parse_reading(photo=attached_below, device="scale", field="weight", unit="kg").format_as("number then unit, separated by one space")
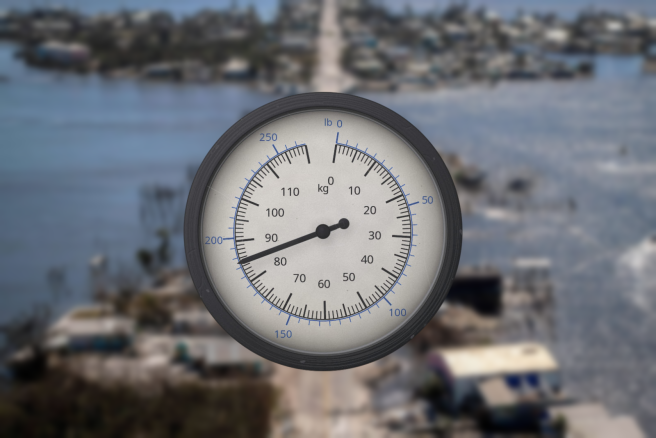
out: 85 kg
